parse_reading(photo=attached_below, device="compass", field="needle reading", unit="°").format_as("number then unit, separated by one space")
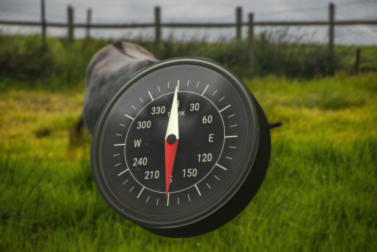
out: 180 °
